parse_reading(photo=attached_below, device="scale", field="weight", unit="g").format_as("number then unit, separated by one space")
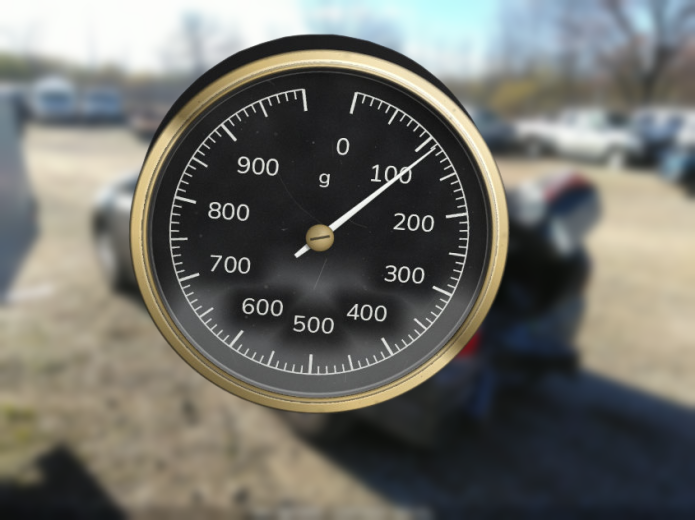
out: 110 g
